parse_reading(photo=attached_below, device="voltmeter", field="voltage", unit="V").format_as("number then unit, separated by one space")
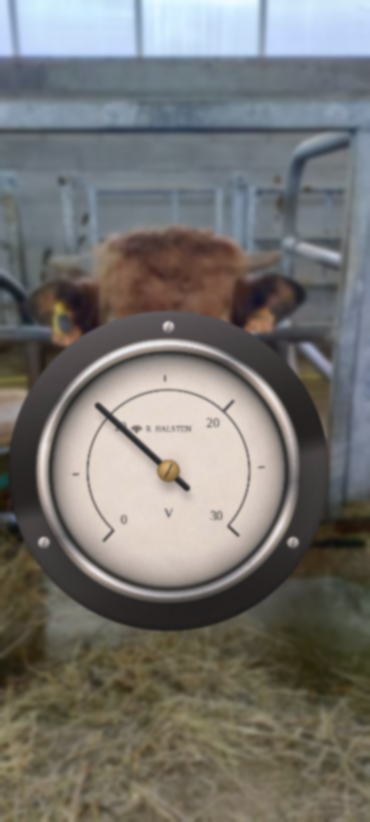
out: 10 V
